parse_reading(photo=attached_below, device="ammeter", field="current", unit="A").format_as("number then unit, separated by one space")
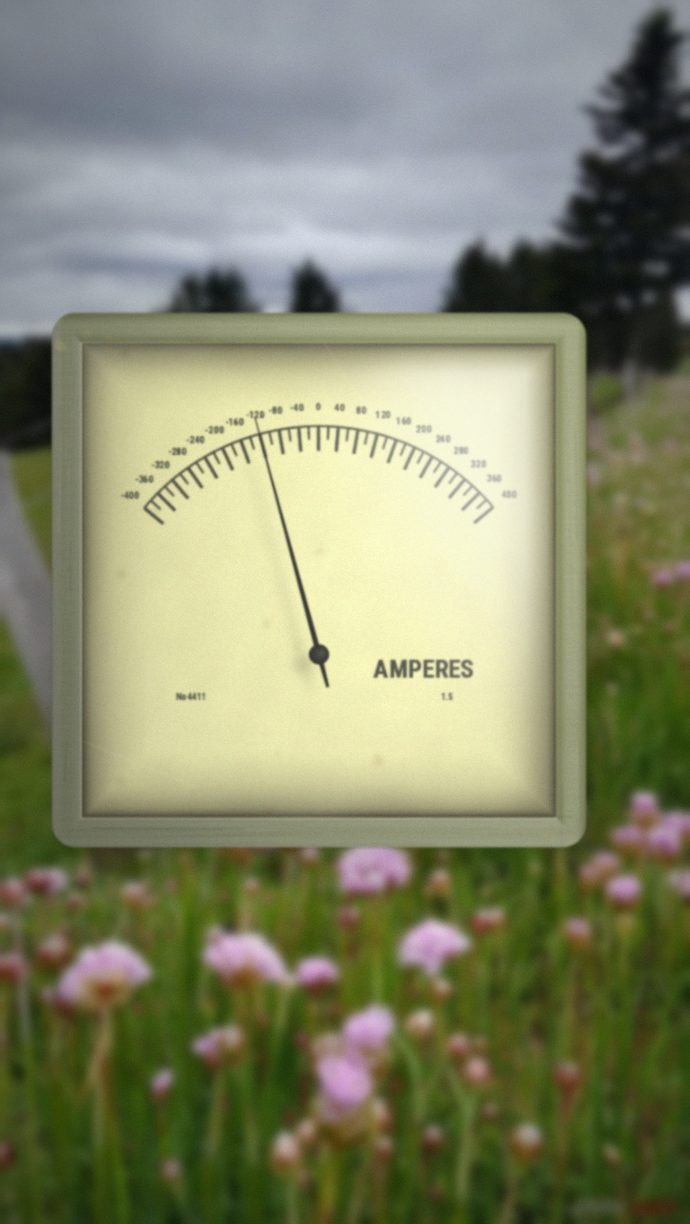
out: -120 A
